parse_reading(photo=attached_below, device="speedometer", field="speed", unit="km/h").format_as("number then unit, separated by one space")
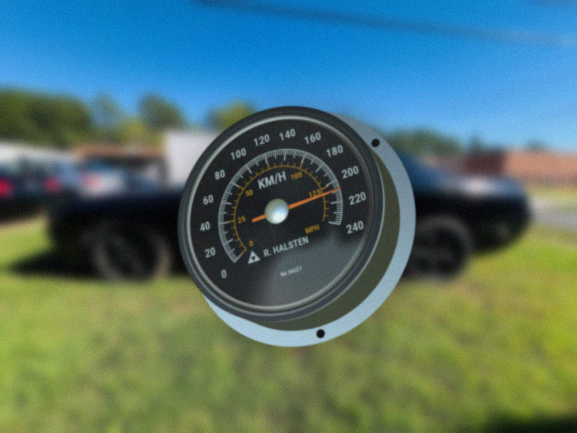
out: 210 km/h
